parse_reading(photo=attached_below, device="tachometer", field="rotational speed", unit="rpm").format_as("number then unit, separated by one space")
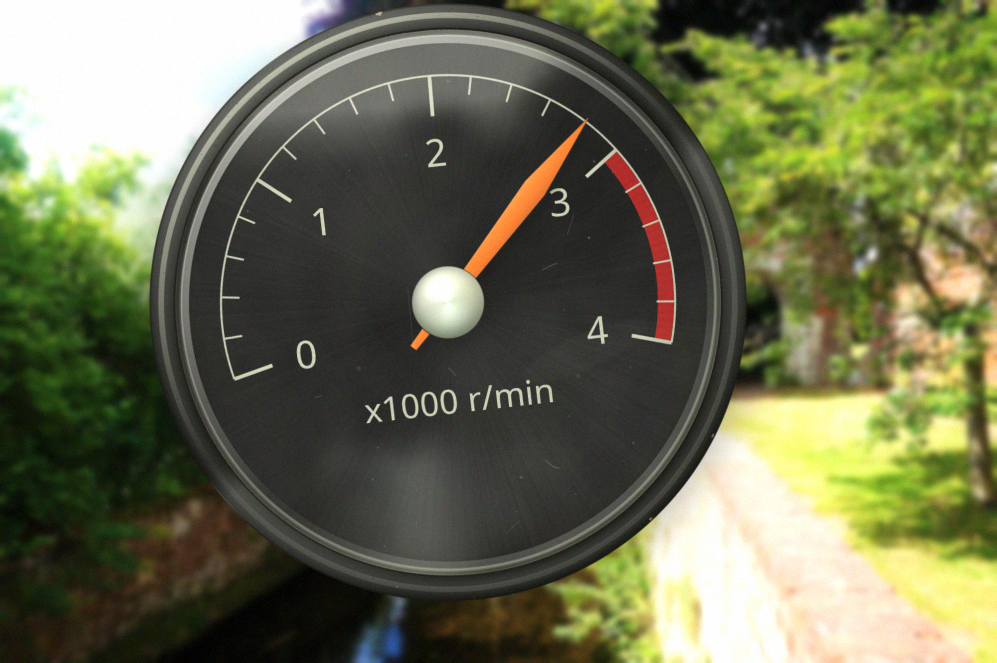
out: 2800 rpm
